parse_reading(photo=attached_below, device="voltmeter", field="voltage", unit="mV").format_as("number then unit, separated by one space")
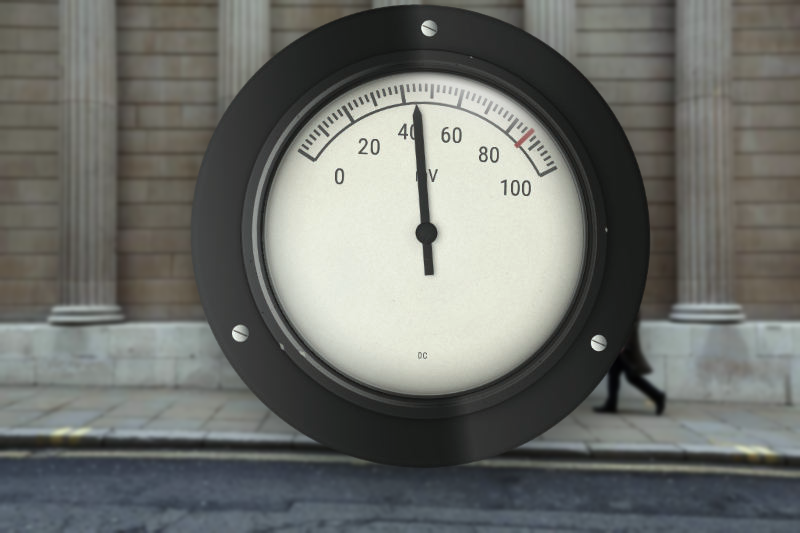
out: 44 mV
